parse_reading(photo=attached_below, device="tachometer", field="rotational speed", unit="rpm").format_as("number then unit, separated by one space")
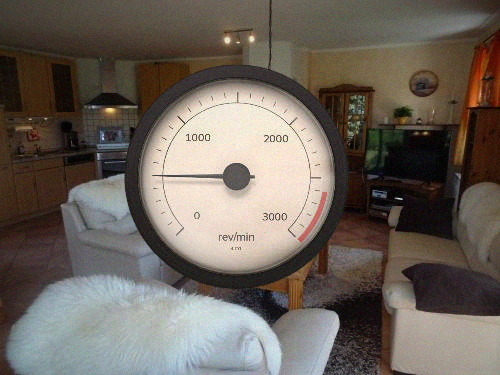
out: 500 rpm
